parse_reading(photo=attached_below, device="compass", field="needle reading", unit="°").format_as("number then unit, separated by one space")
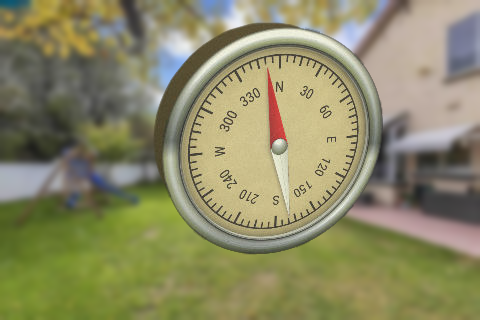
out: 350 °
